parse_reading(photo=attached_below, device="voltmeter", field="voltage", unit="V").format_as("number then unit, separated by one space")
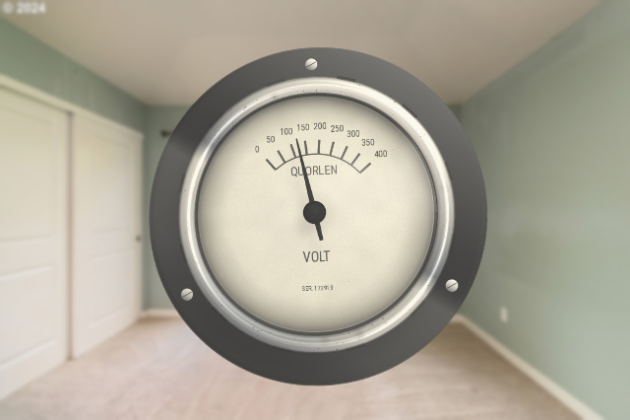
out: 125 V
